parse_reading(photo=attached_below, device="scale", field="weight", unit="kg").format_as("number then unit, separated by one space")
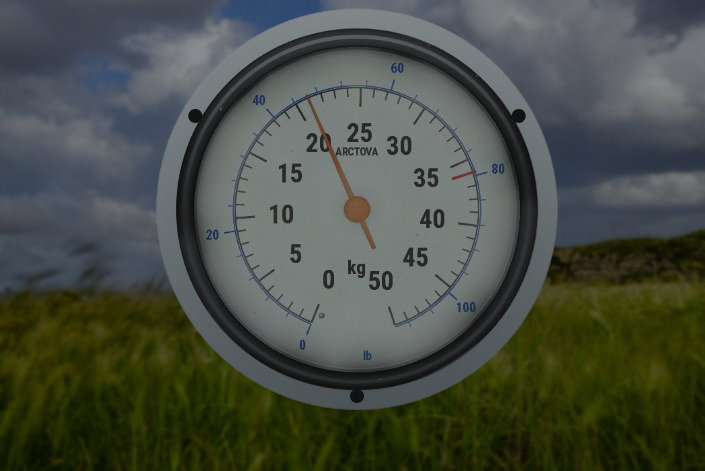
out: 21 kg
